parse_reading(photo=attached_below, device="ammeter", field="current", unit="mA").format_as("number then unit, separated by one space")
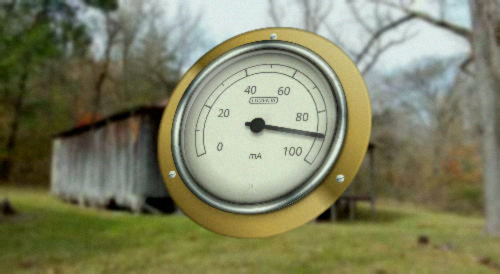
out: 90 mA
